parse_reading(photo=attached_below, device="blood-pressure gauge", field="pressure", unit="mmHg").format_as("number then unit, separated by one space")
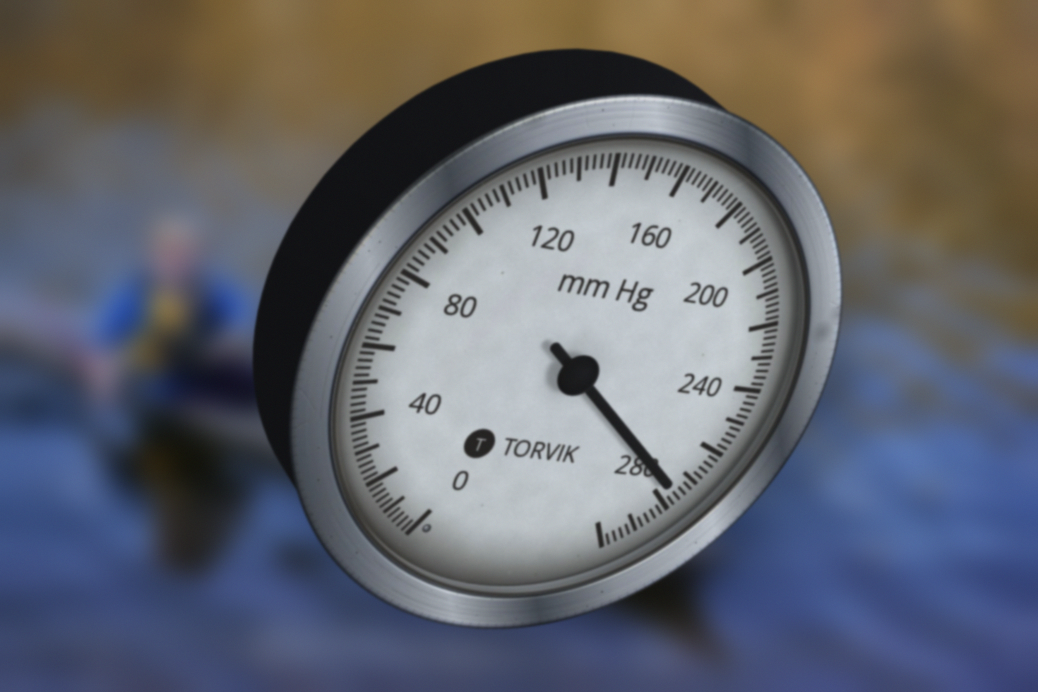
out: 276 mmHg
